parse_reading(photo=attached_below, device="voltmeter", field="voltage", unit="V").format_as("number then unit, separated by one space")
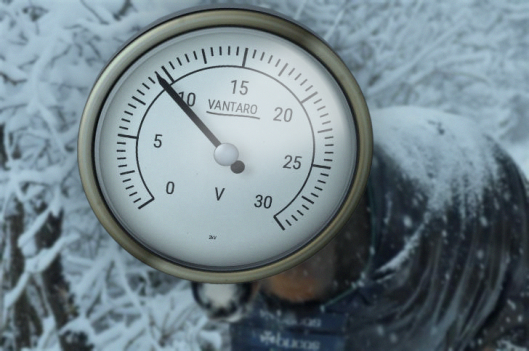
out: 9.5 V
